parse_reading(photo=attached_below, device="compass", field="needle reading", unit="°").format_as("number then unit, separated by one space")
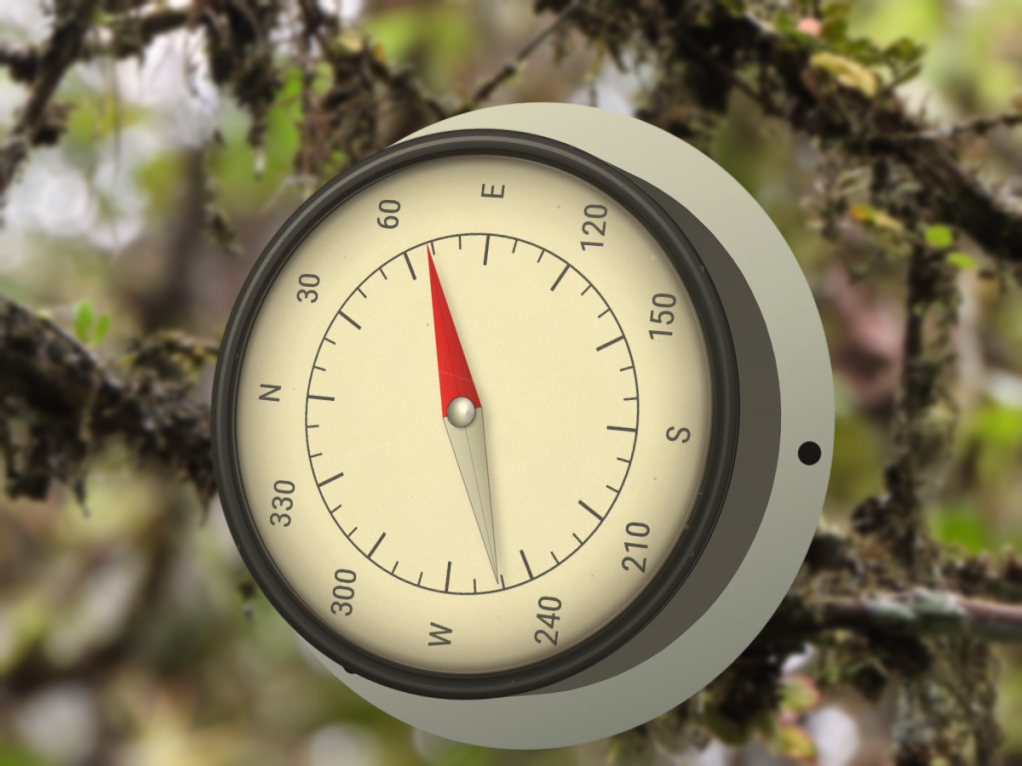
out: 70 °
